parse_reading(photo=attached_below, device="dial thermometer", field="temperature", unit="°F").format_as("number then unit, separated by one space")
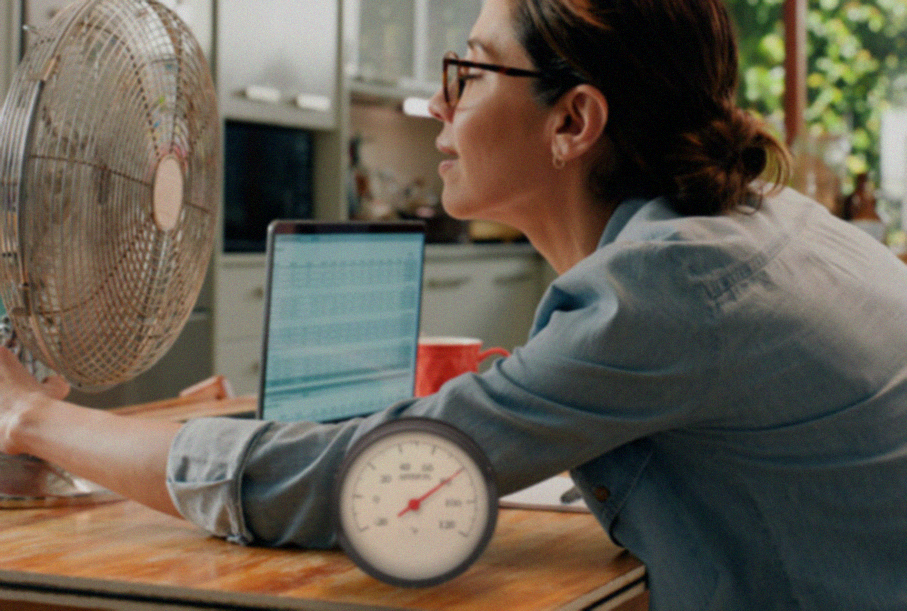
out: 80 °F
